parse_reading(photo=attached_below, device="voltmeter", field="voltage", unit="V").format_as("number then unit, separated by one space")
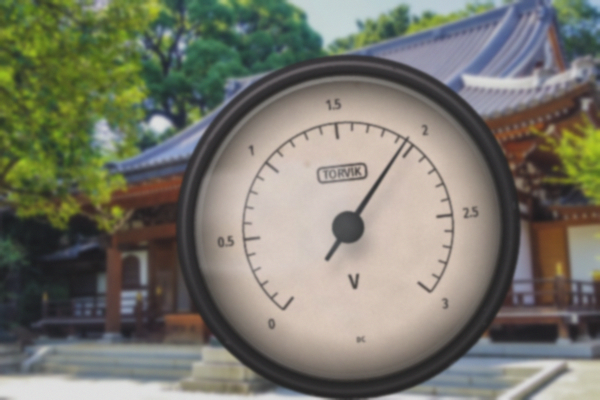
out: 1.95 V
